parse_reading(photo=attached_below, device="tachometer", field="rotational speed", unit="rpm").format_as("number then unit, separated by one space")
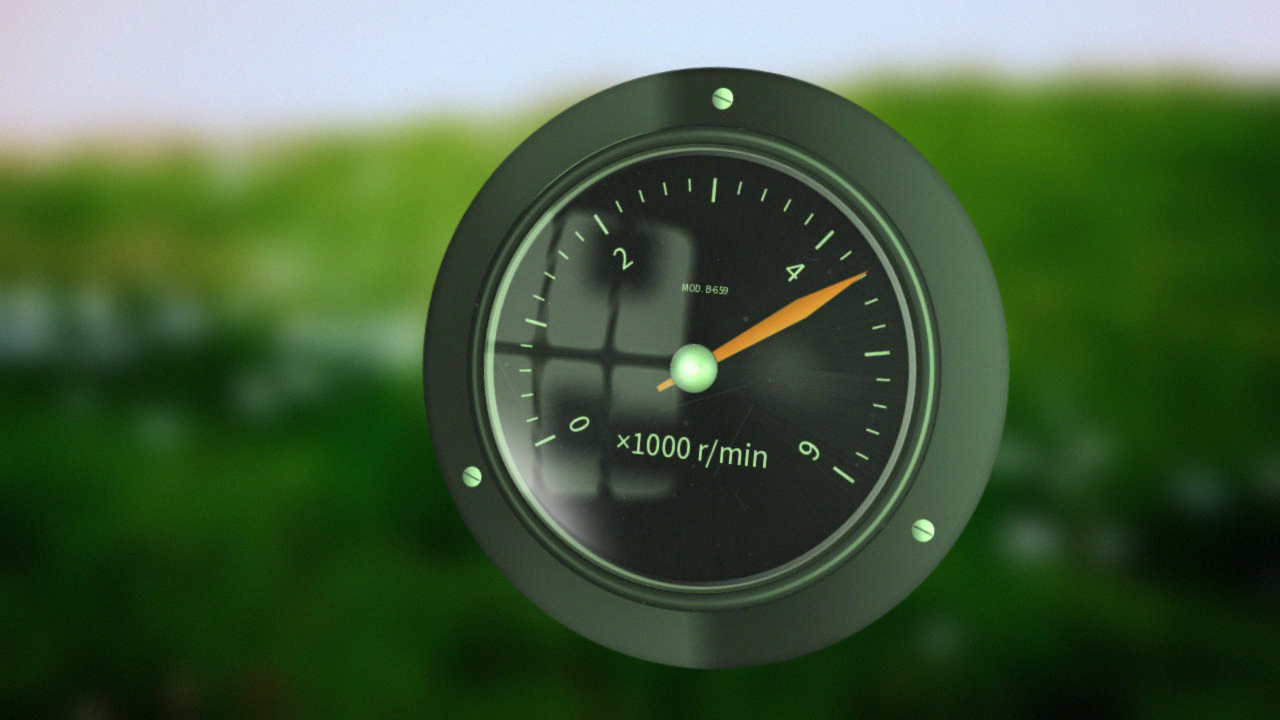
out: 4400 rpm
